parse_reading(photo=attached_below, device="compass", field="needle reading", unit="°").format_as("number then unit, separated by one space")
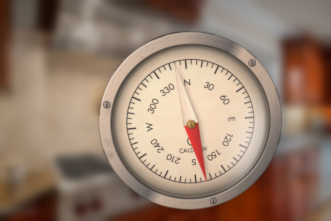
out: 170 °
